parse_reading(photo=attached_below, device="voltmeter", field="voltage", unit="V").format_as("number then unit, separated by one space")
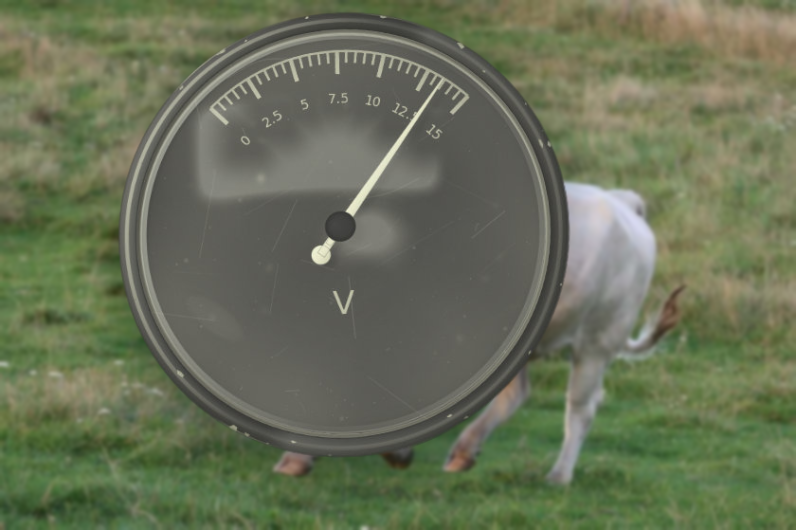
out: 13.5 V
